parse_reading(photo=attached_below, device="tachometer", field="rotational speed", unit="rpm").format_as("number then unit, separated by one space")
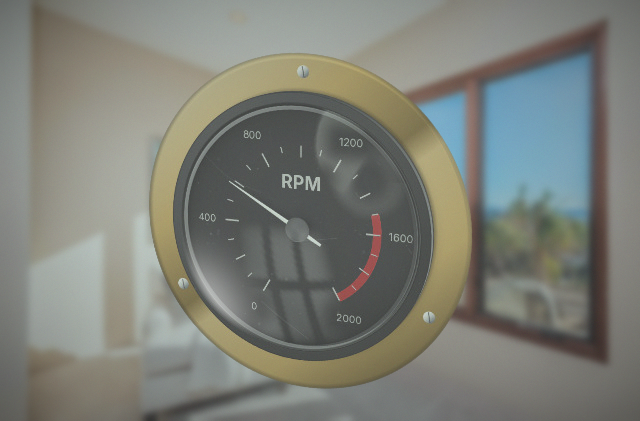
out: 600 rpm
